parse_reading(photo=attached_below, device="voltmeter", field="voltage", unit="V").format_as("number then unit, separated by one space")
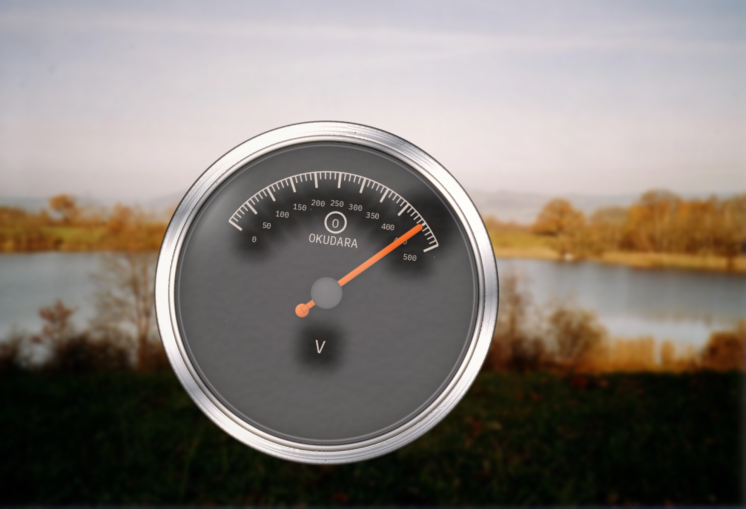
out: 450 V
